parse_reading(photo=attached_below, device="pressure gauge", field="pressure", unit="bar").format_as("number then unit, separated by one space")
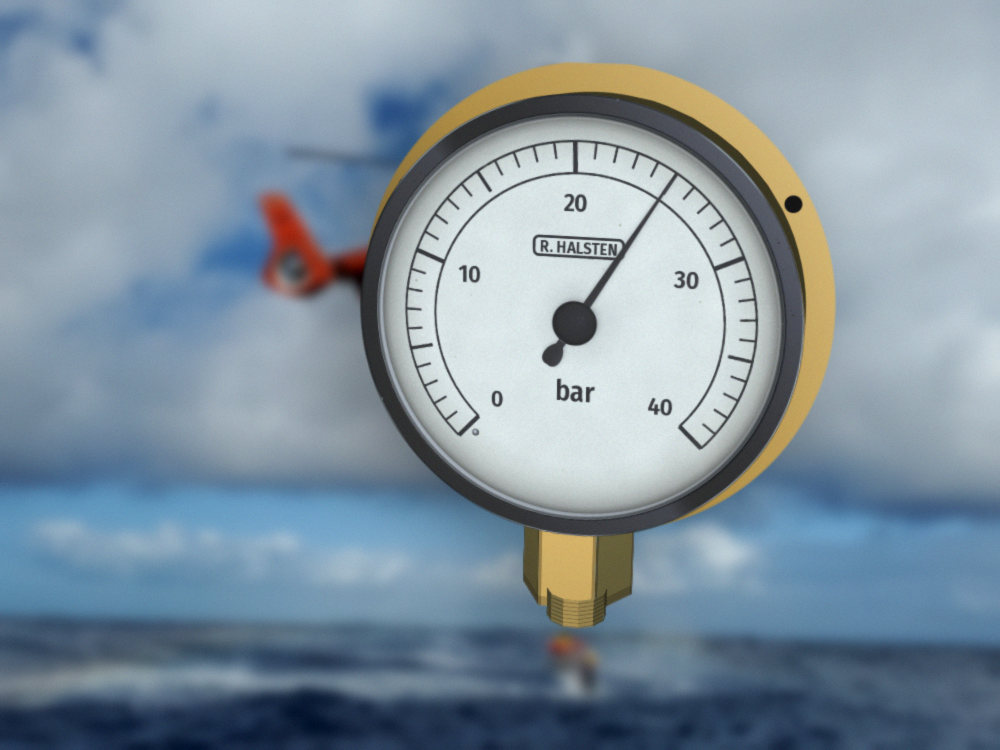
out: 25 bar
